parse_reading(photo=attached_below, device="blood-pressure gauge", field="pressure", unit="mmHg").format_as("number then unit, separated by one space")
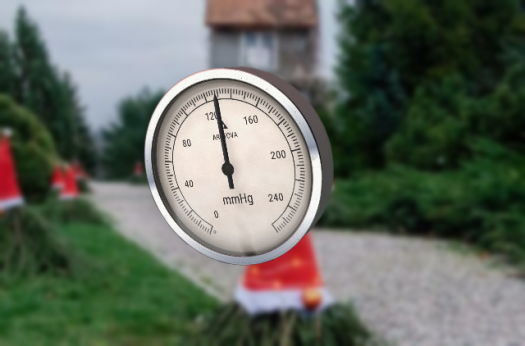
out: 130 mmHg
